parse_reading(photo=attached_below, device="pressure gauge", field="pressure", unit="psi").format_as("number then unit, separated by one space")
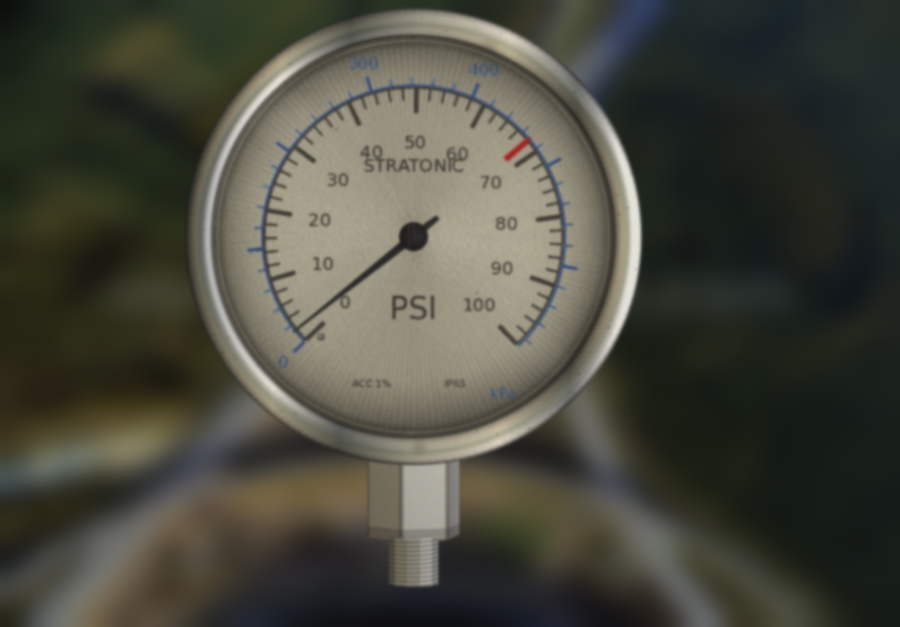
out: 2 psi
